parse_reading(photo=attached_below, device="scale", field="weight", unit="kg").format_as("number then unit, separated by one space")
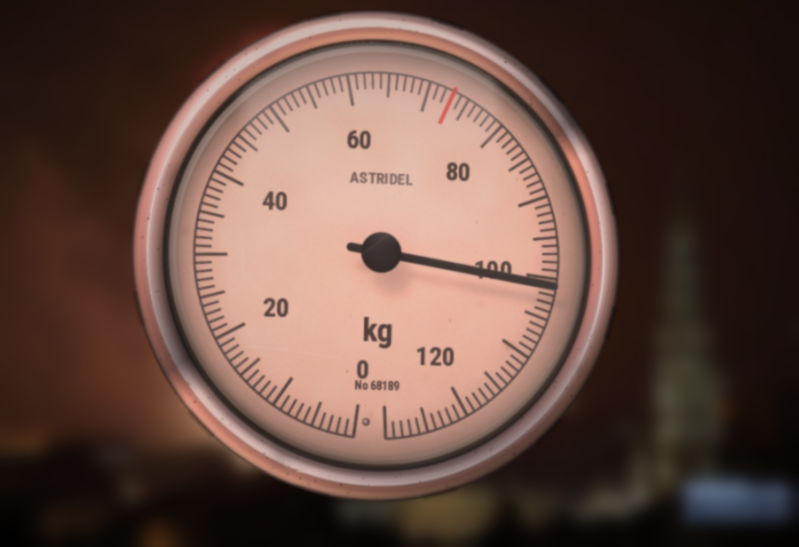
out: 101 kg
